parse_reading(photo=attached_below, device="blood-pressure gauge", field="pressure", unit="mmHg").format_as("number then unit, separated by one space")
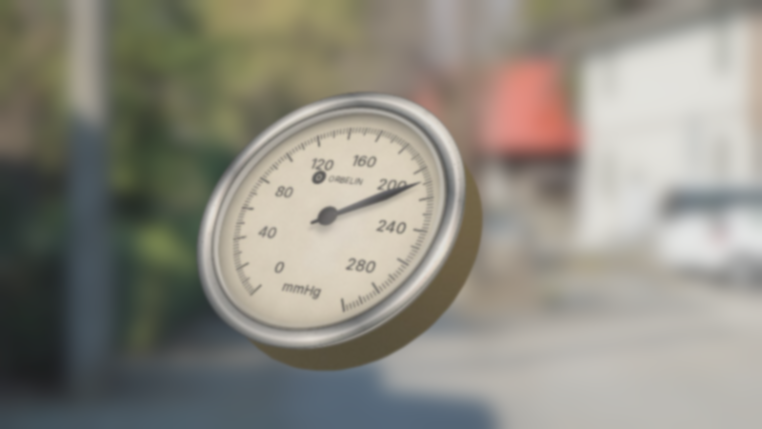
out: 210 mmHg
